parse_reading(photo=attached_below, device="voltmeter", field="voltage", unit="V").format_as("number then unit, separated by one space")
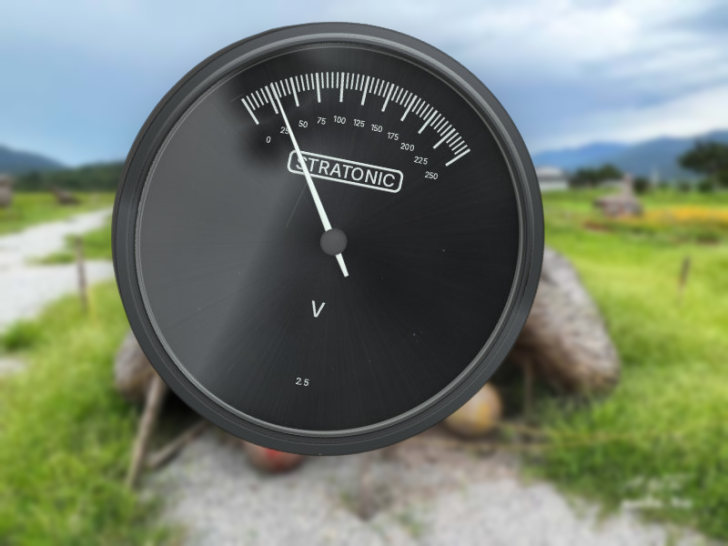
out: 30 V
